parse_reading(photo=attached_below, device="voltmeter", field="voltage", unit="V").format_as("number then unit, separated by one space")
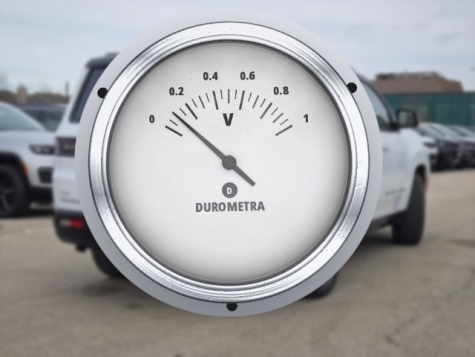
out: 0.1 V
